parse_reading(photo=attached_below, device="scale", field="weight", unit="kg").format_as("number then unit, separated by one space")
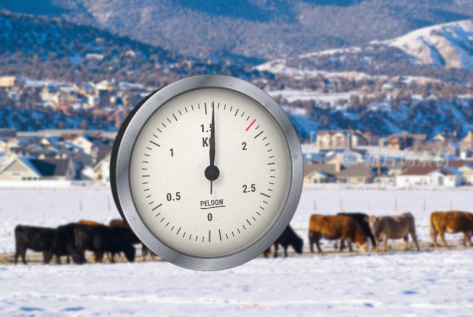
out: 1.55 kg
